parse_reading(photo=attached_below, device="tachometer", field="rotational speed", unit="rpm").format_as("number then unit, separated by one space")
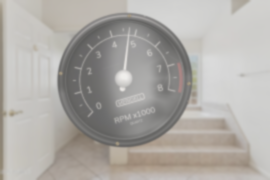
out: 4750 rpm
